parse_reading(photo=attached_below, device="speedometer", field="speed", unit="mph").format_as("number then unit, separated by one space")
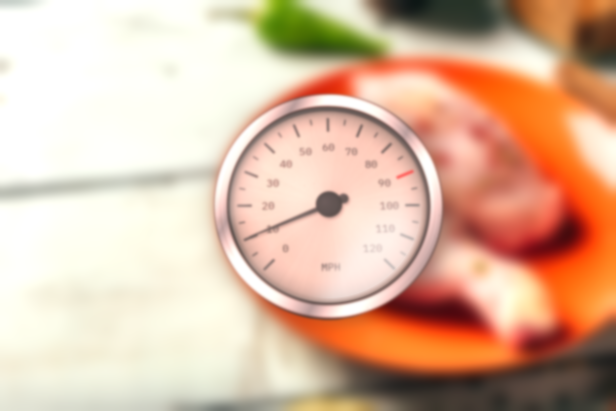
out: 10 mph
